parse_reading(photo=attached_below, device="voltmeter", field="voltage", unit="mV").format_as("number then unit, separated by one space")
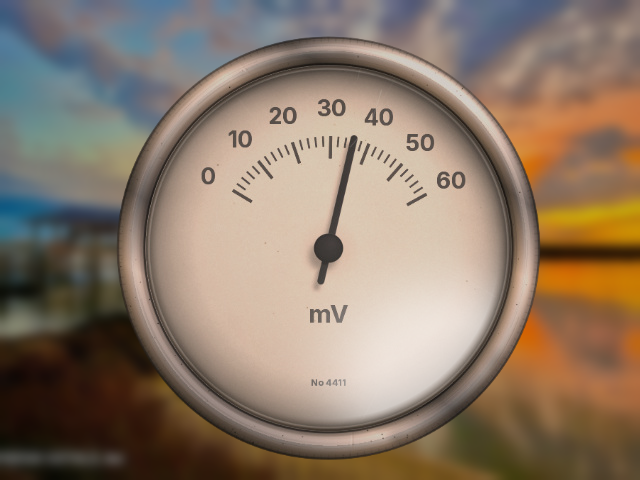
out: 36 mV
